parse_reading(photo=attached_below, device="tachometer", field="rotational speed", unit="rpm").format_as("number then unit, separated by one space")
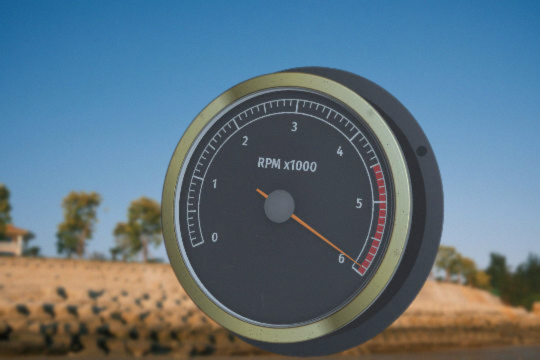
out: 5900 rpm
